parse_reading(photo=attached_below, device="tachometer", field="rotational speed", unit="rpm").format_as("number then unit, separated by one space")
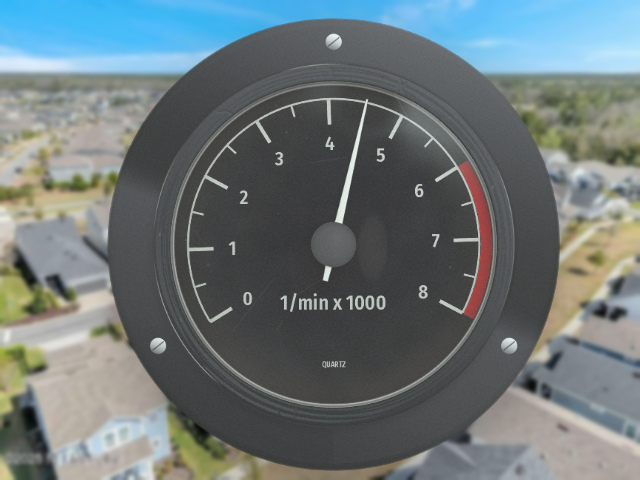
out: 4500 rpm
